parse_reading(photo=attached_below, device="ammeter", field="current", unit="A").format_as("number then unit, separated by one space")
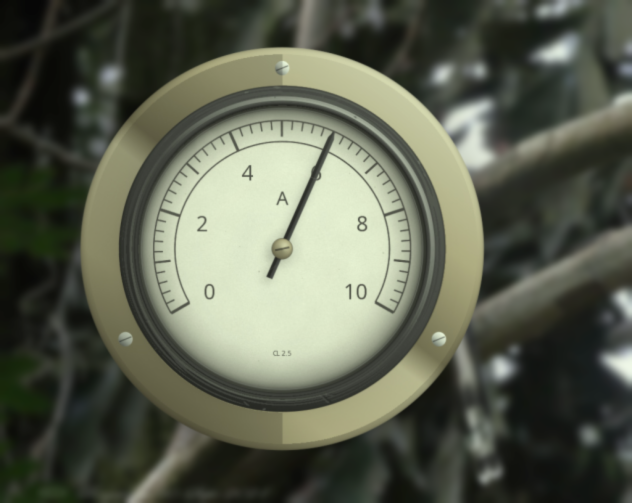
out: 6 A
